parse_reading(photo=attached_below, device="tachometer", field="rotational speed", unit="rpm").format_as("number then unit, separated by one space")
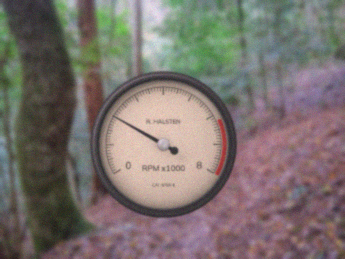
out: 2000 rpm
